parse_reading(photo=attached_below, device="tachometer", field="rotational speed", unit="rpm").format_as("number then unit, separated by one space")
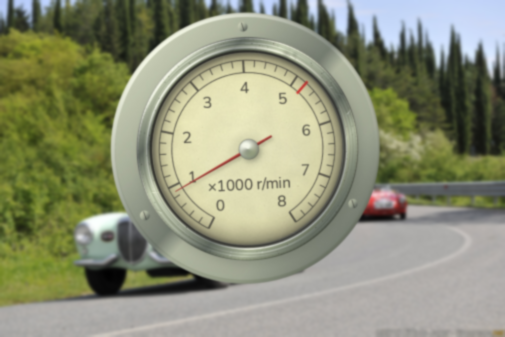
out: 900 rpm
